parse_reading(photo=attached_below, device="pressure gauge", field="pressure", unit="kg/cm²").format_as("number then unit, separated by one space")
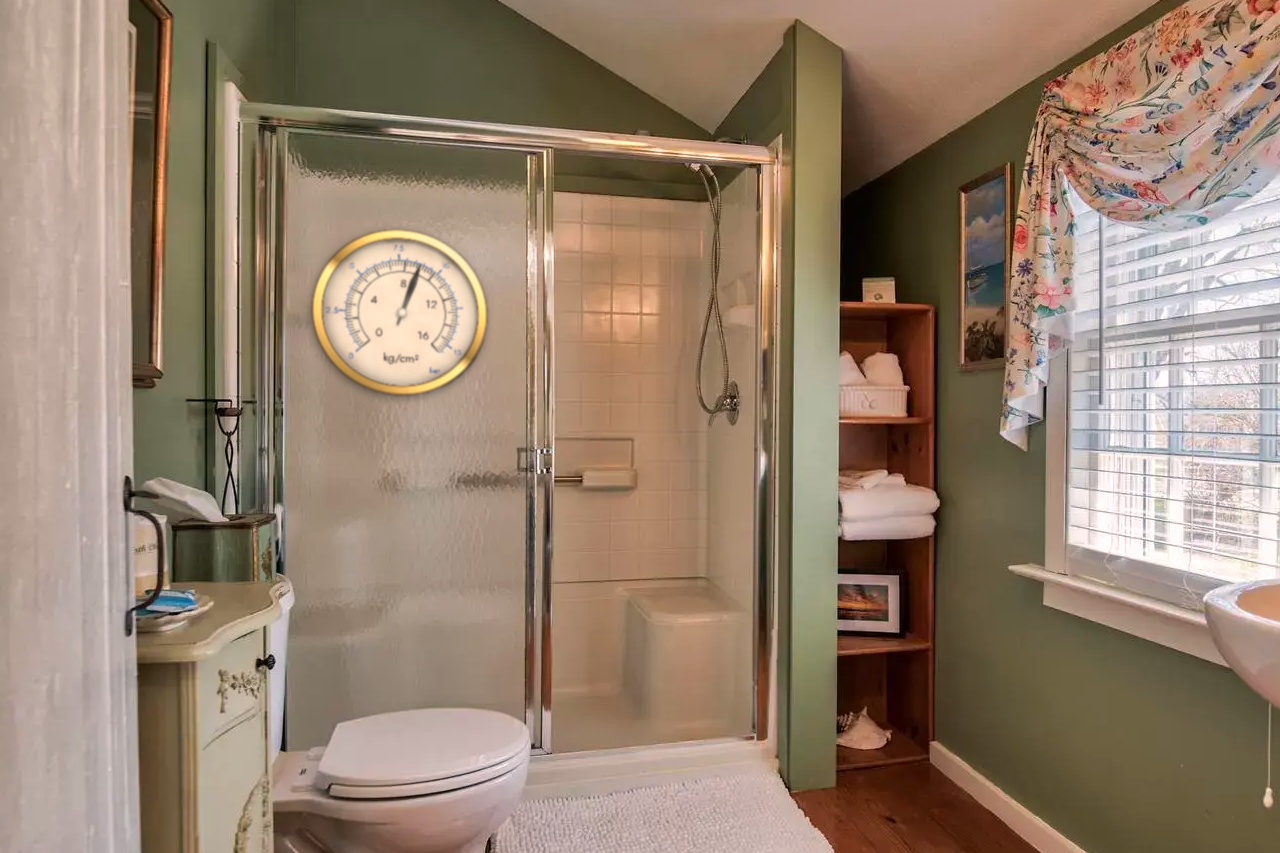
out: 9 kg/cm²
